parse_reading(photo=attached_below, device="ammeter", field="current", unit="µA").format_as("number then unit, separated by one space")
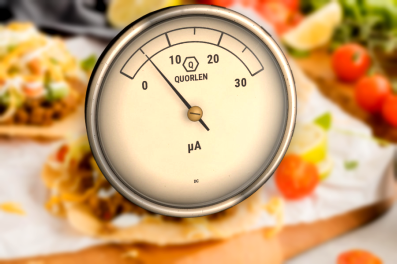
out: 5 µA
